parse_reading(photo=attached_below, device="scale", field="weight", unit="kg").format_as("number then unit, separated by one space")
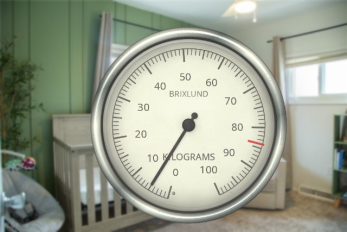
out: 5 kg
